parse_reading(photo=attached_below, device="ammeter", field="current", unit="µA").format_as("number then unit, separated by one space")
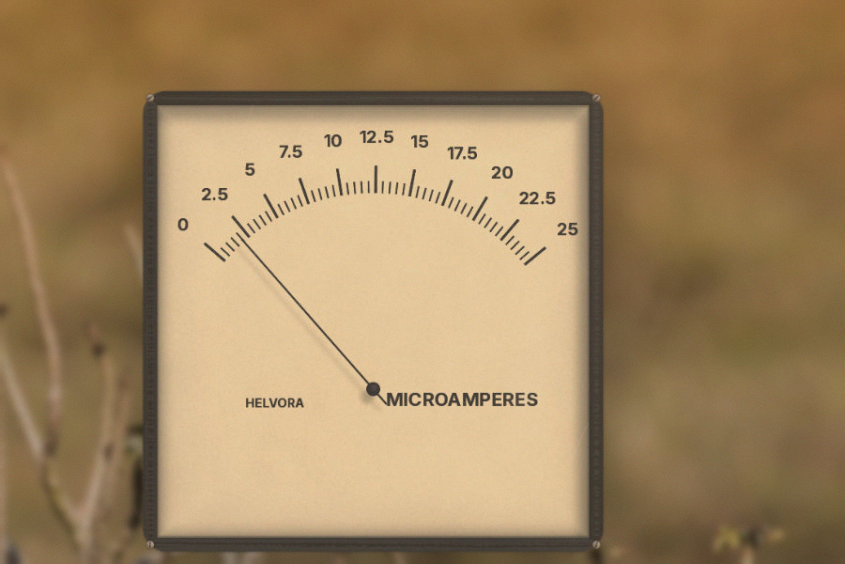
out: 2 µA
